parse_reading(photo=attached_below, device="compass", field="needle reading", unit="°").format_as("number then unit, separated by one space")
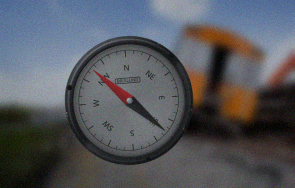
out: 315 °
